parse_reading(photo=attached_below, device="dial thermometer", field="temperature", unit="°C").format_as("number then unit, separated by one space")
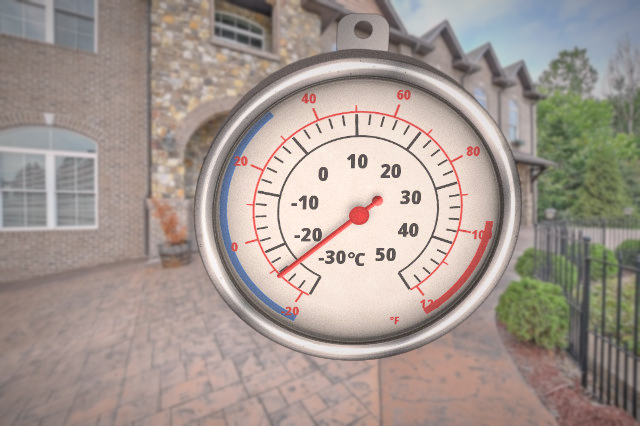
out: -24 °C
